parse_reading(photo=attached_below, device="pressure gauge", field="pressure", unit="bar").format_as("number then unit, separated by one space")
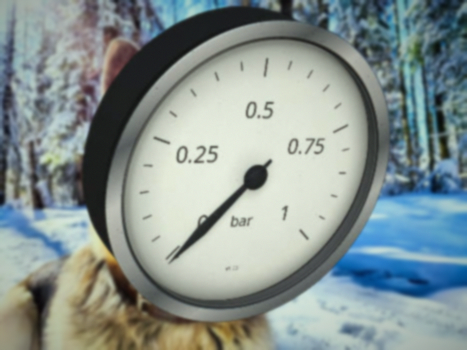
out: 0 bar
